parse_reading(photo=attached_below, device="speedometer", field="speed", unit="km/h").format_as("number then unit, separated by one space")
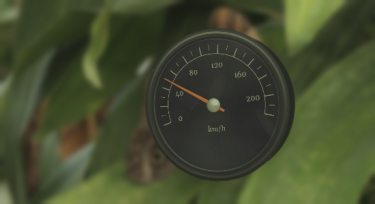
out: 50 km/h
